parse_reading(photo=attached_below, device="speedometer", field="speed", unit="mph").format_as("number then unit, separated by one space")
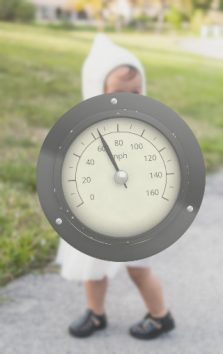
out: 65 mph
